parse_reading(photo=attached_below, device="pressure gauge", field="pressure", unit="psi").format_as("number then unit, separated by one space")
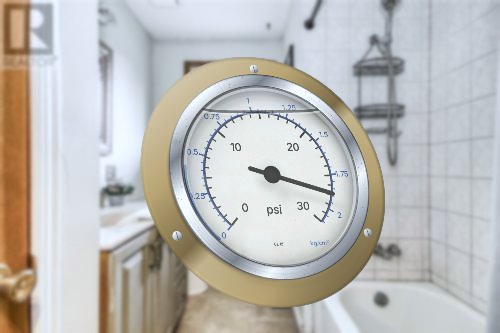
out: 27 psi
